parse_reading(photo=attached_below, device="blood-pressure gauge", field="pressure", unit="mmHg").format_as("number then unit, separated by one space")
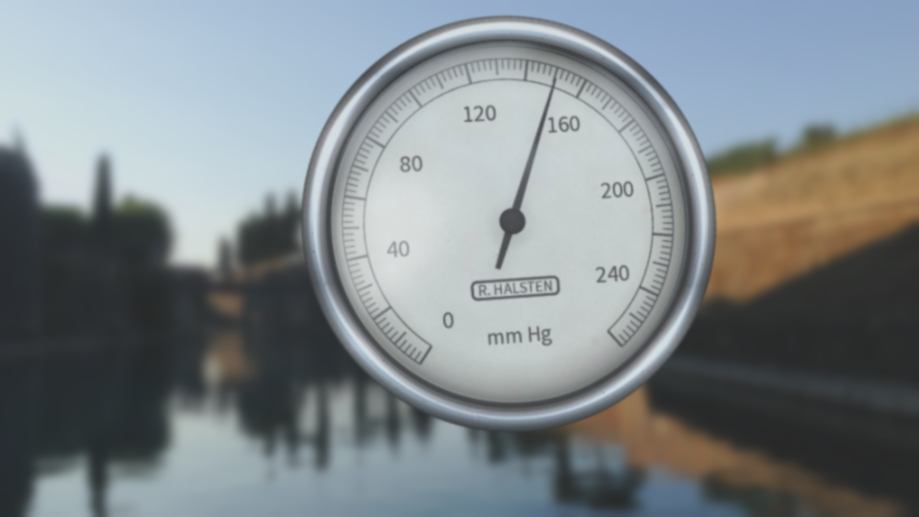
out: 150 mmHg
